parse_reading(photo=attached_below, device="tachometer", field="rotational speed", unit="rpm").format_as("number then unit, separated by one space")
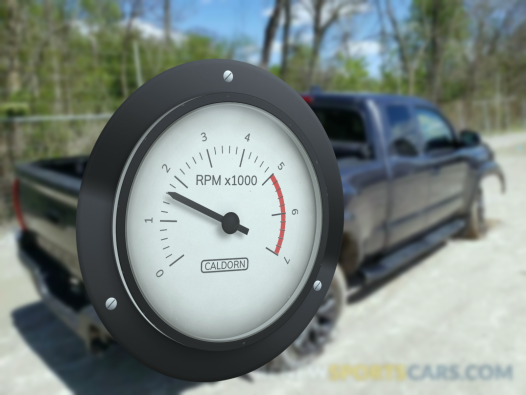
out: 1600 rpm
